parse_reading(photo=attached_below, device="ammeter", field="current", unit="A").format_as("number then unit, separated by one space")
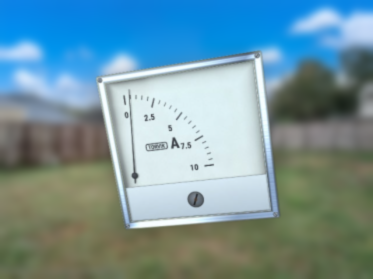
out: 0.5 A
